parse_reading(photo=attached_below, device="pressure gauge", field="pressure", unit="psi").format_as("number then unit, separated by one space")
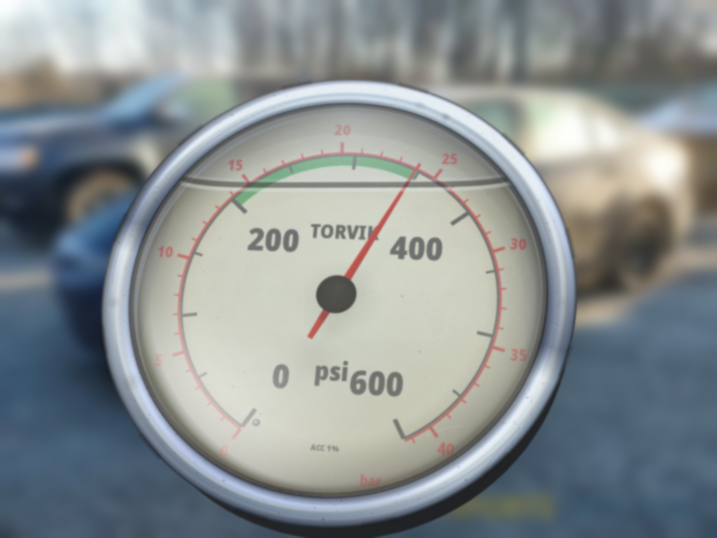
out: 350 psi
